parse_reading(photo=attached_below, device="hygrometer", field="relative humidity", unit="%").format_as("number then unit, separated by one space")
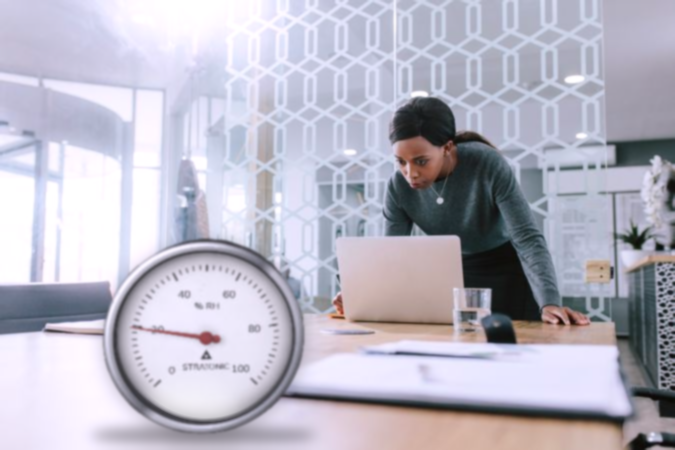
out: 20 %
